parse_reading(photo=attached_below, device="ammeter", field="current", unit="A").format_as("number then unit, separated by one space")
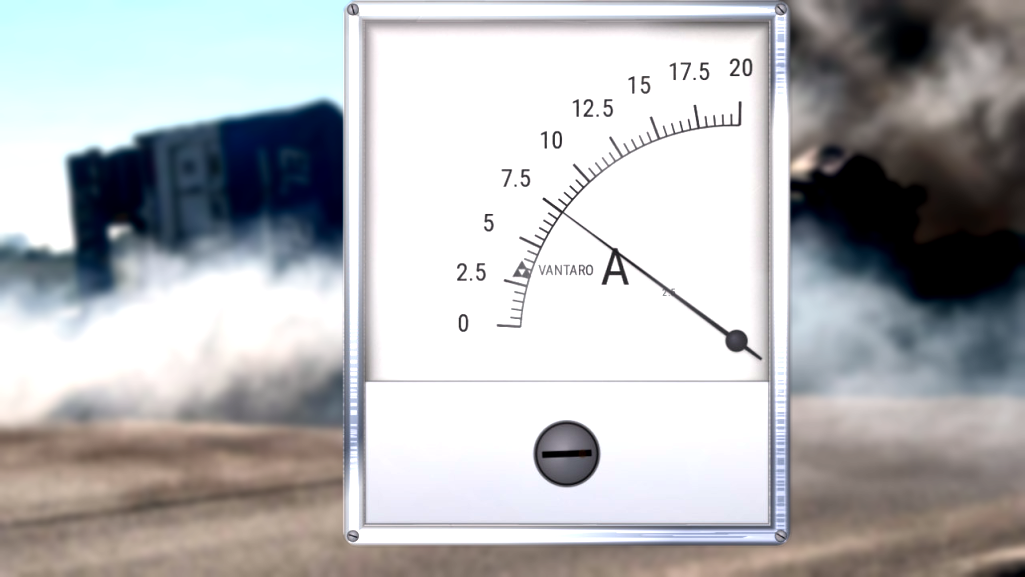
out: 7.5 A
